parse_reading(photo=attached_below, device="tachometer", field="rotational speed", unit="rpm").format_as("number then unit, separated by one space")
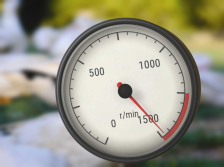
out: 1475 rpm
